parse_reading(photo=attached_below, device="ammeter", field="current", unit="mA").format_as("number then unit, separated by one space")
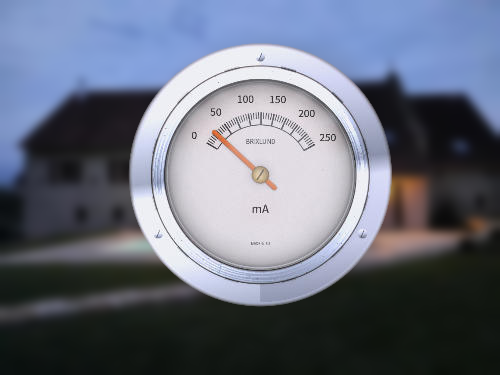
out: 25 mA
